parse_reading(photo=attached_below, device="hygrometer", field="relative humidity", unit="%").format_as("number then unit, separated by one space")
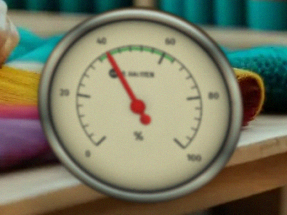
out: 40 %
